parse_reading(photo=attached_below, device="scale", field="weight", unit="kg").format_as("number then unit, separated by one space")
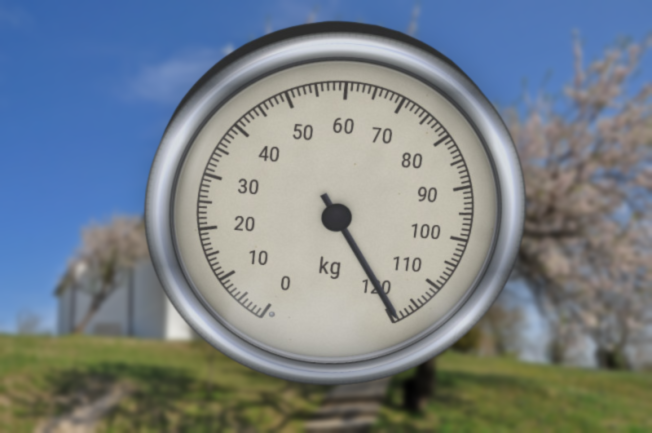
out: 119 kg
